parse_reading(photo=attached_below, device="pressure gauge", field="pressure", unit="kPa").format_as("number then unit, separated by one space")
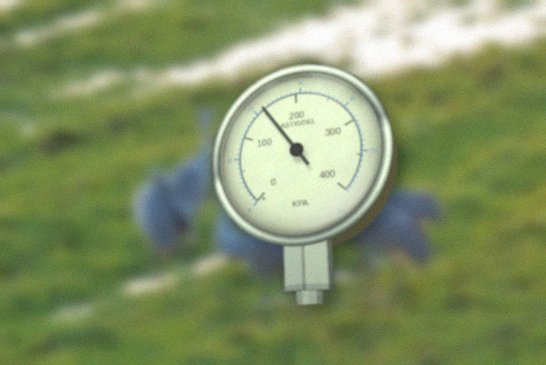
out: 150 kPa
